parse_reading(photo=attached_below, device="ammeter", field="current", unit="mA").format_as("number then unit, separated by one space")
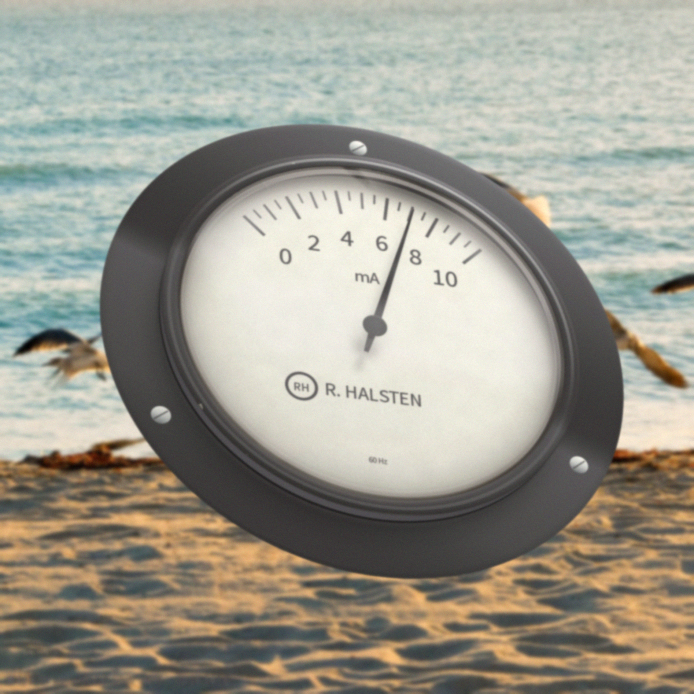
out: 7 mA
